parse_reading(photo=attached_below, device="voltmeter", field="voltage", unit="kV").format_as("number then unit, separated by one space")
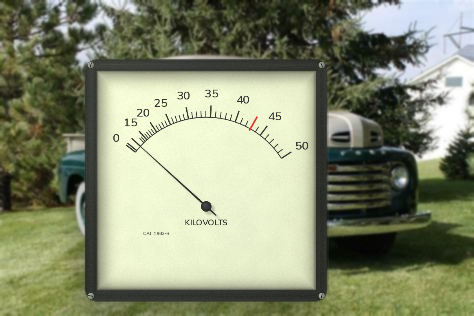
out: 10 kV
